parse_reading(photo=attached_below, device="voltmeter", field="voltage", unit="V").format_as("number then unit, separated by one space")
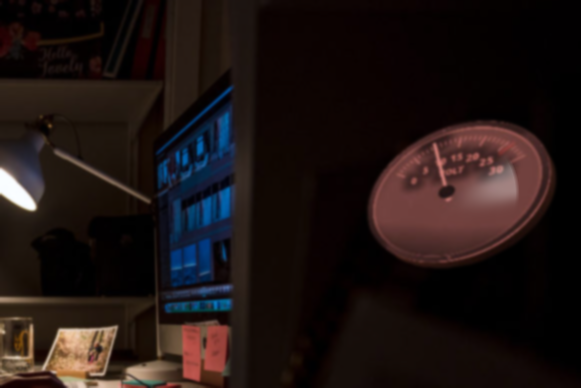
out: 10 V
